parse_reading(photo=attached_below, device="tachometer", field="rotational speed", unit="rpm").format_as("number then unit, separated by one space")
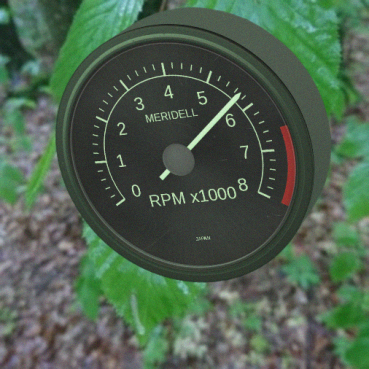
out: 5700 rpm
